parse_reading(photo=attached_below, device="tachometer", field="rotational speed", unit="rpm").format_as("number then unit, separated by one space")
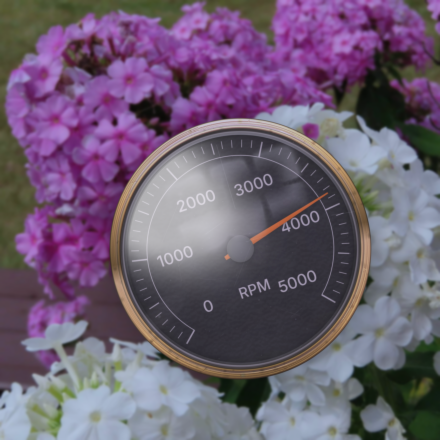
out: 3850 rpm
